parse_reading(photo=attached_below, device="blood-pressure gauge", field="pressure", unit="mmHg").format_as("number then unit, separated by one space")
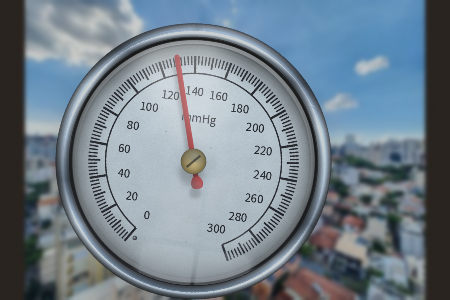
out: 130 mmHg
